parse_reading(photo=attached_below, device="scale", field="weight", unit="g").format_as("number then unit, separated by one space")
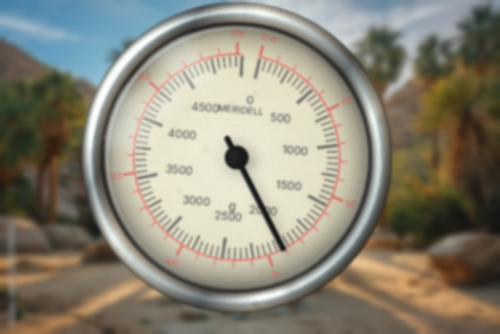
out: 2000 g
